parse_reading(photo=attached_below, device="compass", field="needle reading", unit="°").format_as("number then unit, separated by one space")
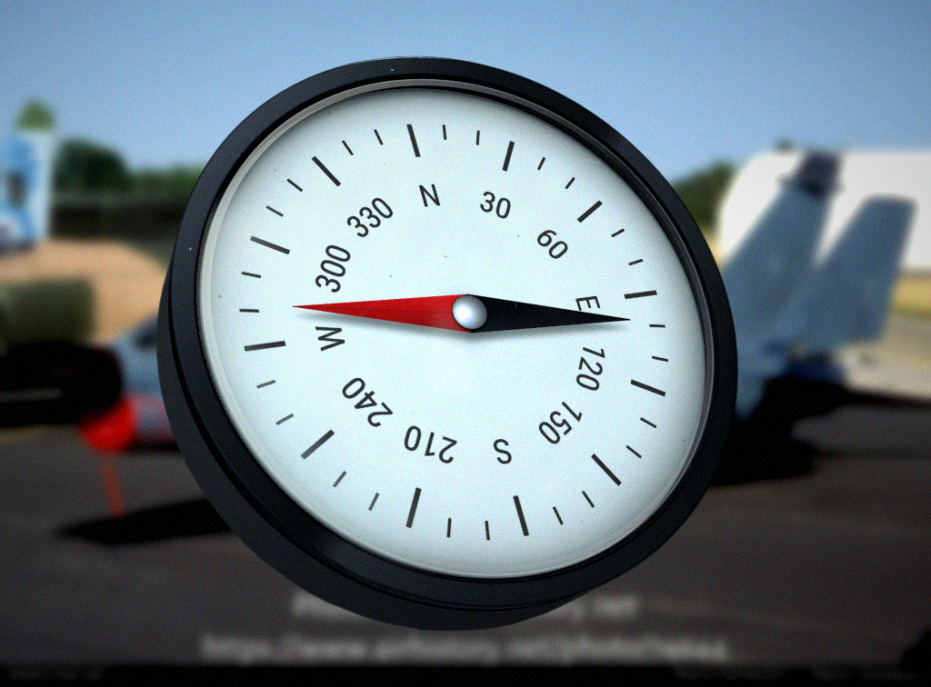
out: 280 °
